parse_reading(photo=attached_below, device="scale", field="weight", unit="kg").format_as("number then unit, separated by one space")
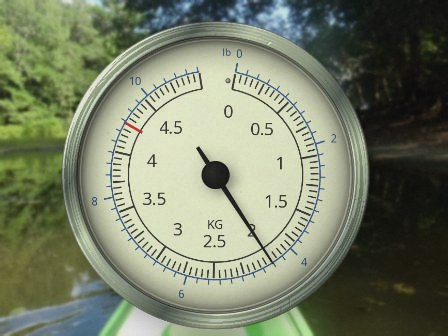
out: 2 kg
